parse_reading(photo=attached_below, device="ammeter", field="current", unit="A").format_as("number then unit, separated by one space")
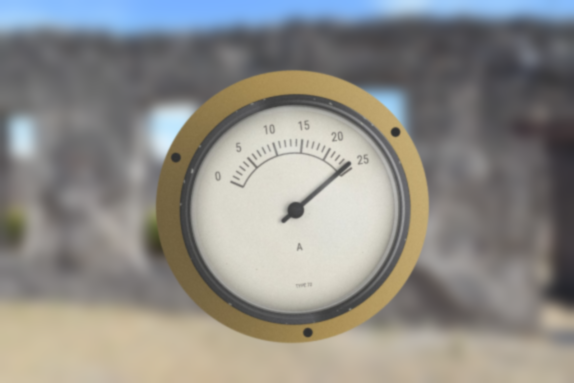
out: 24 A
